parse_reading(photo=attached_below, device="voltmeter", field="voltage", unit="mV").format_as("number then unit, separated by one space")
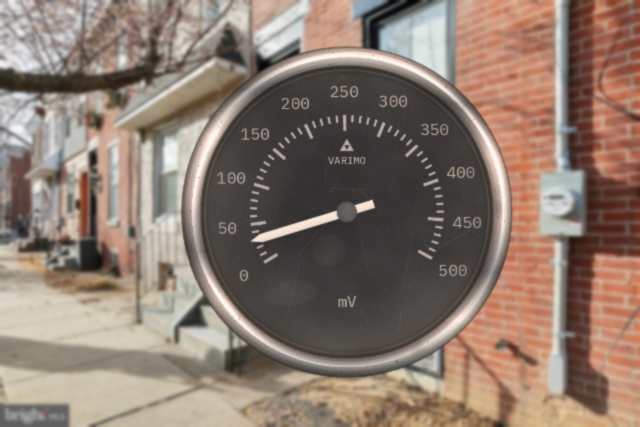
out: 30 mV
